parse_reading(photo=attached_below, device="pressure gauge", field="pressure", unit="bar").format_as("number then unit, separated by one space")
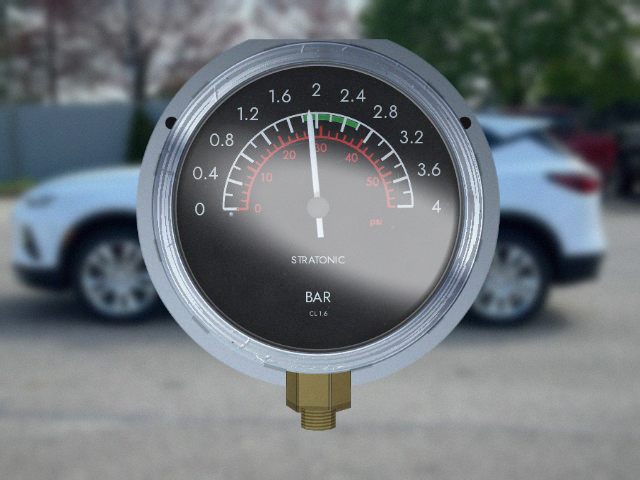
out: 1.9 bar
